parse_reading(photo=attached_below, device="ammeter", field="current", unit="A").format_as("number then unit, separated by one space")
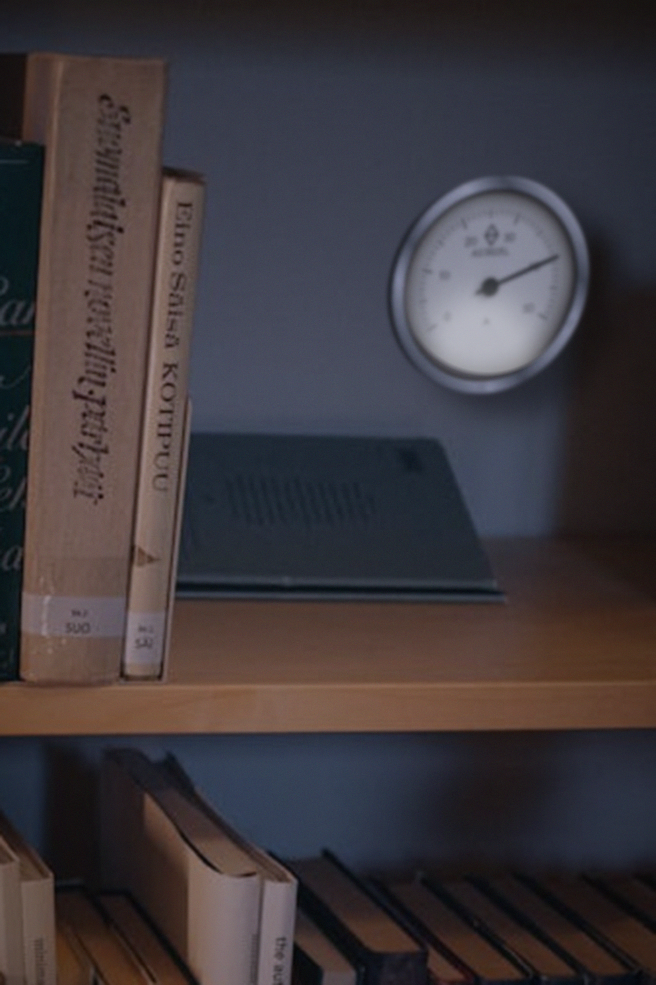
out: 40 A
